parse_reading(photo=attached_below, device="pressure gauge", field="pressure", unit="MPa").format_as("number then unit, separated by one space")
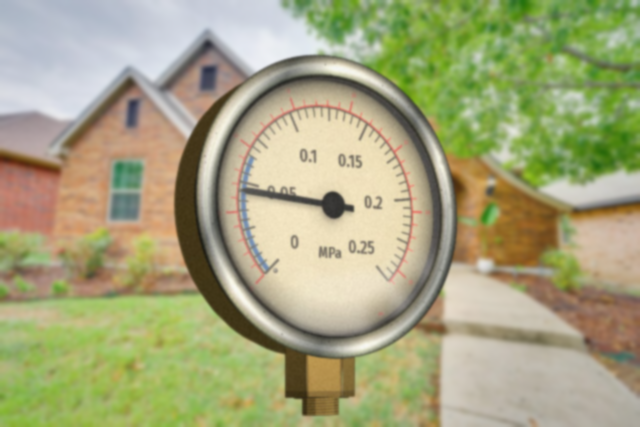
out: 0.045 MPa
